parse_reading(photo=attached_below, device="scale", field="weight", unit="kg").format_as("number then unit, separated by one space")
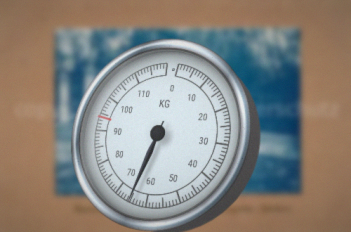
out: 65 kg
